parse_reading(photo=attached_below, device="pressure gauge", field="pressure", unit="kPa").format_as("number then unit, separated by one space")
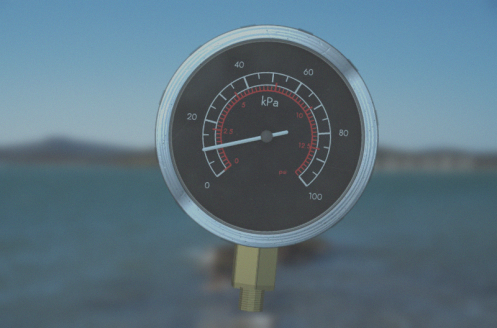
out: 10 kPa
